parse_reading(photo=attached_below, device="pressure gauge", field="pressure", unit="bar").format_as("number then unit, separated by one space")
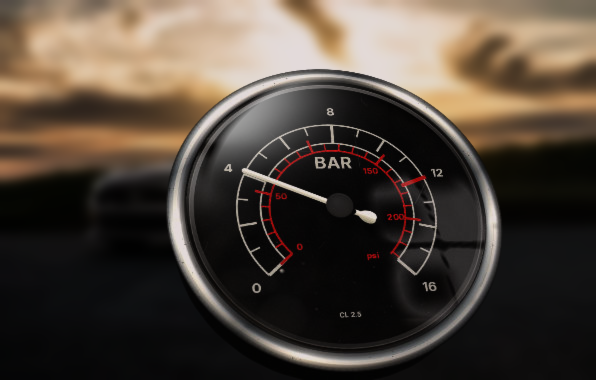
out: 4 bar
